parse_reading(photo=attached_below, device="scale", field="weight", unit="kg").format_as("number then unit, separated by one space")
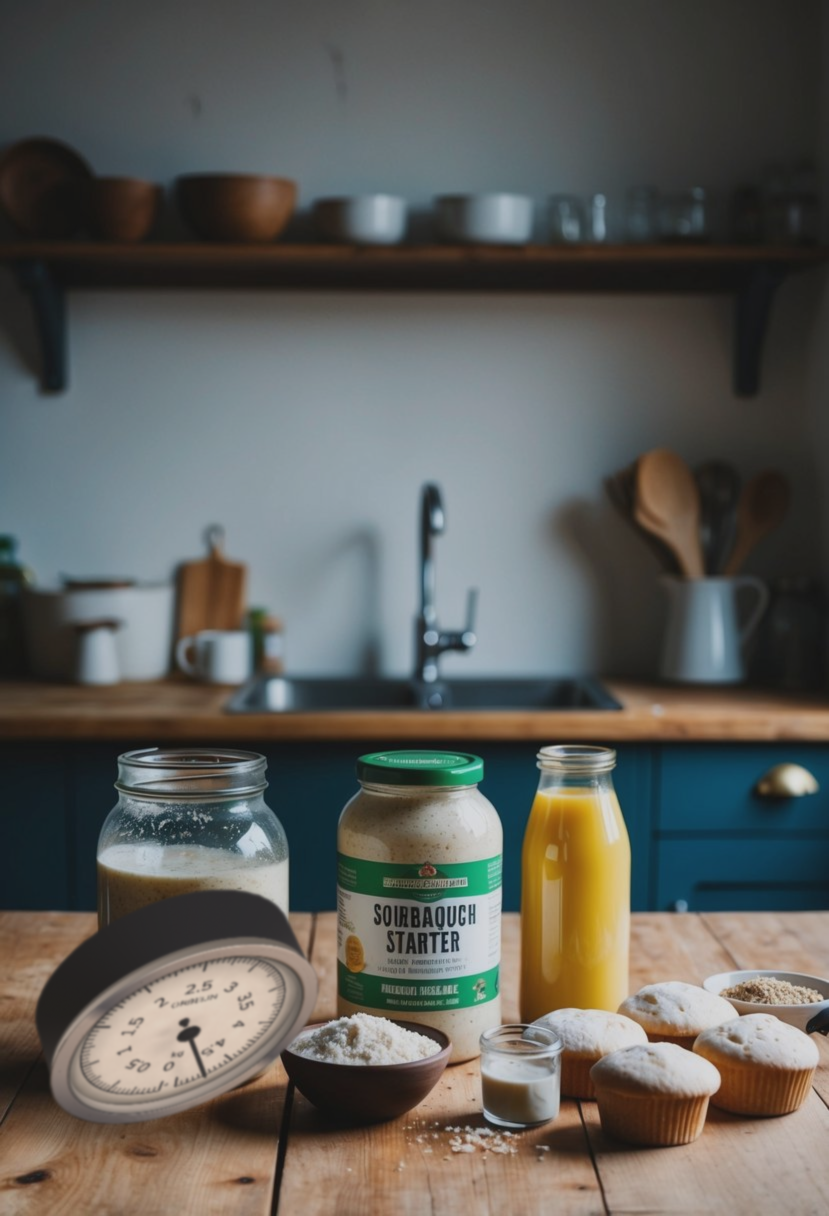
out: 4.75 kg
